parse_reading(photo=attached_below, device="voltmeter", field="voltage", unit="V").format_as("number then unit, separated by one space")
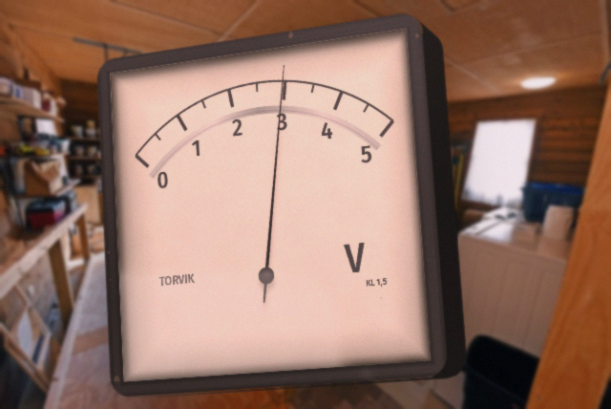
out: 3 V
